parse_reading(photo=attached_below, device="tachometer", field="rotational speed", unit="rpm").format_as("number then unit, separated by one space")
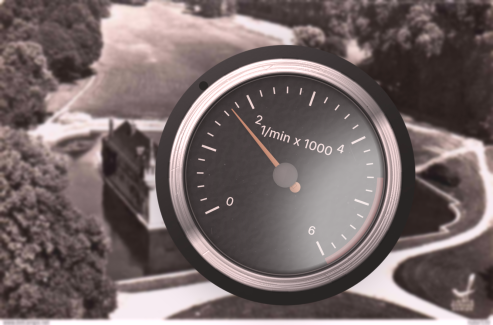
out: 1700 rpm
